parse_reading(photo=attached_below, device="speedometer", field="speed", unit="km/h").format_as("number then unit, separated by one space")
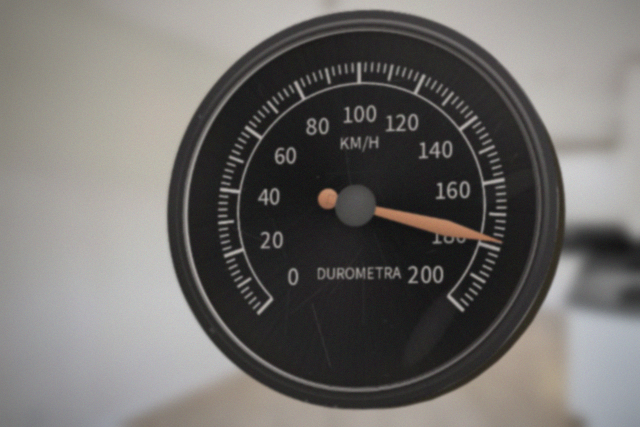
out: 178 km/h
